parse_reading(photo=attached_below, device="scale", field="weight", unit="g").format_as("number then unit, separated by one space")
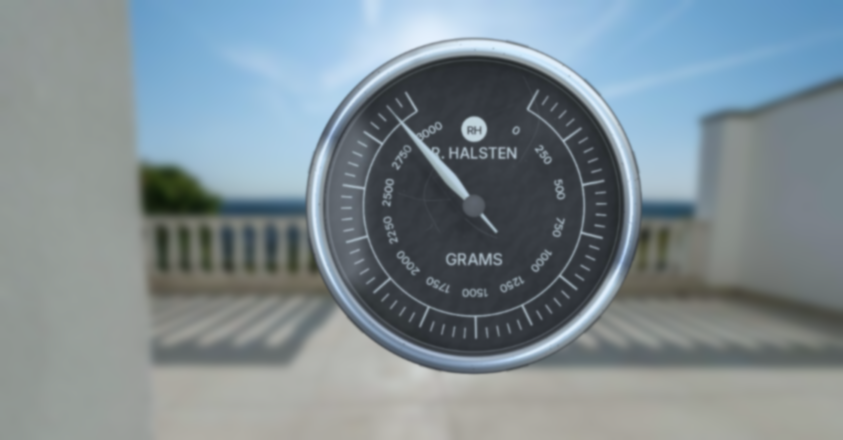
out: 2900 g
